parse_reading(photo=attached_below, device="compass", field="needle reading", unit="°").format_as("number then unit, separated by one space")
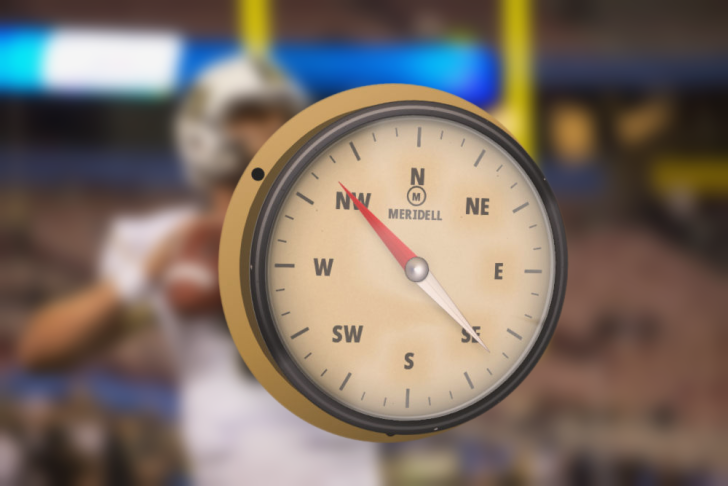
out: 315 °
